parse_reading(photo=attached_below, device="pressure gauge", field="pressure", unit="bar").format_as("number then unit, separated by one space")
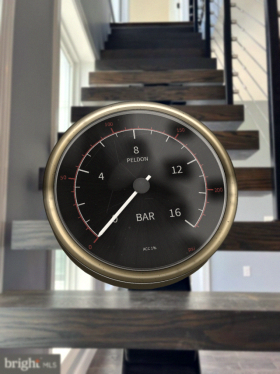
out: 0 bar
